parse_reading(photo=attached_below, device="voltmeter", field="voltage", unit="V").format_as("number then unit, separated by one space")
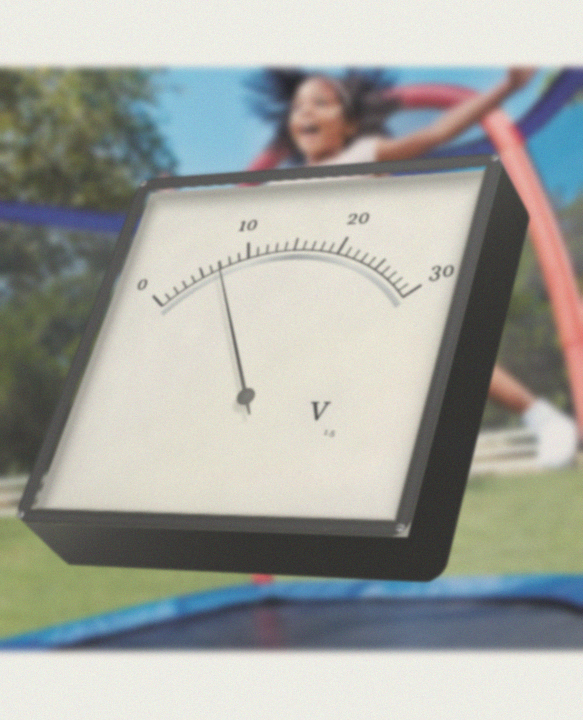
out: 7 V
